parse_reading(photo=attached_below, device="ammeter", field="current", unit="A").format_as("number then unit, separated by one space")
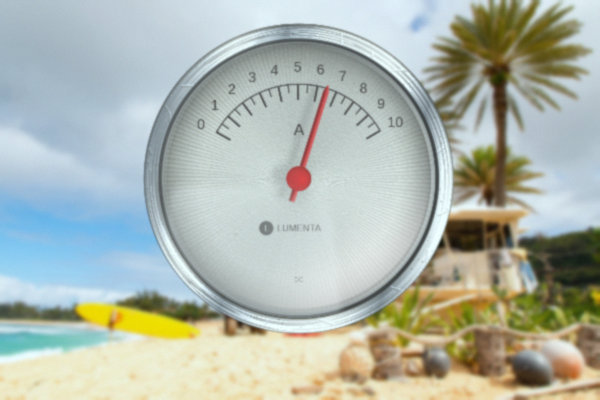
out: 6.5 A
